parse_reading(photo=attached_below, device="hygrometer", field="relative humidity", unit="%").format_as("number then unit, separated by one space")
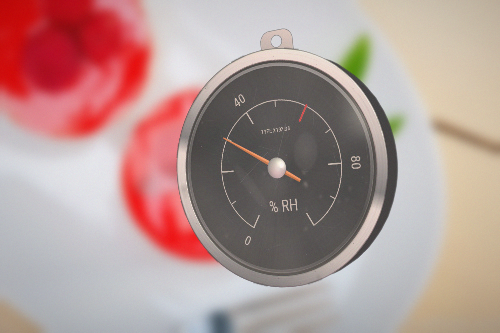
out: 30 %
